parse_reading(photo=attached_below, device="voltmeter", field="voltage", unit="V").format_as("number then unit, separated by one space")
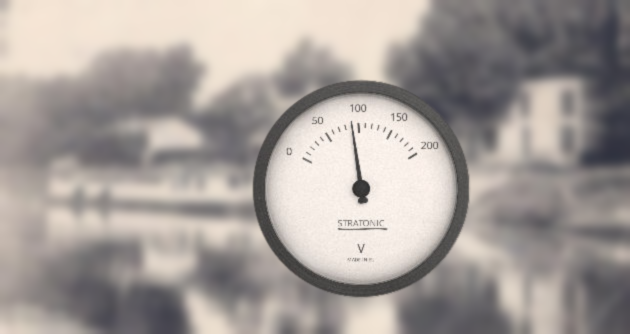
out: 90 V
